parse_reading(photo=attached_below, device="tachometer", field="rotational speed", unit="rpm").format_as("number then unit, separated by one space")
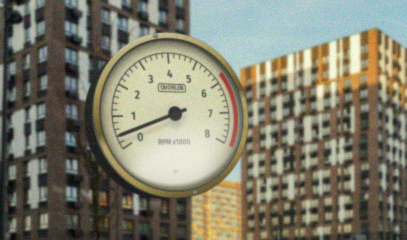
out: 400 rpm
